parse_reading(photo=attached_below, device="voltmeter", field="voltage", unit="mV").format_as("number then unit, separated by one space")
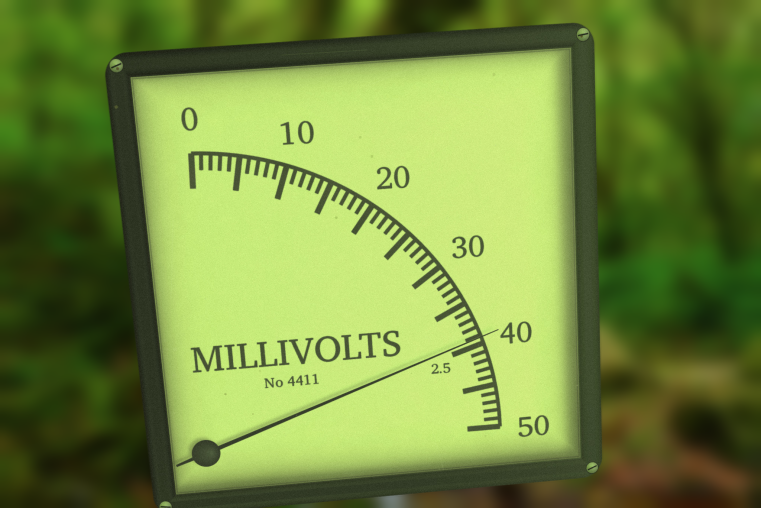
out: 39 mV
